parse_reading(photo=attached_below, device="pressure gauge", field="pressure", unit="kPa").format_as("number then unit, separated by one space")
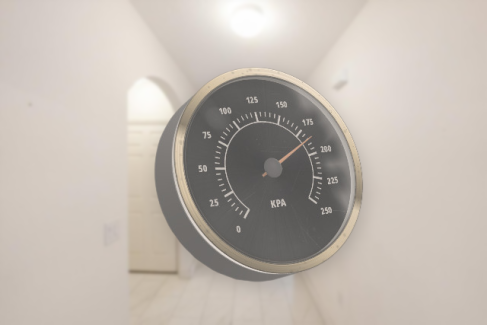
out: 185 kPa
